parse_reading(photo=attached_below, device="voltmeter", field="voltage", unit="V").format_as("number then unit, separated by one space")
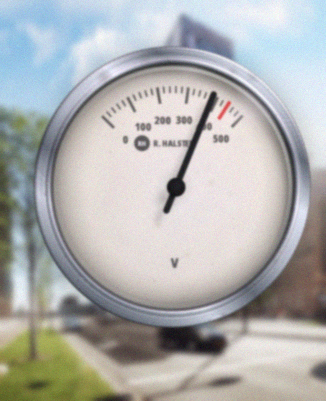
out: 380 V
